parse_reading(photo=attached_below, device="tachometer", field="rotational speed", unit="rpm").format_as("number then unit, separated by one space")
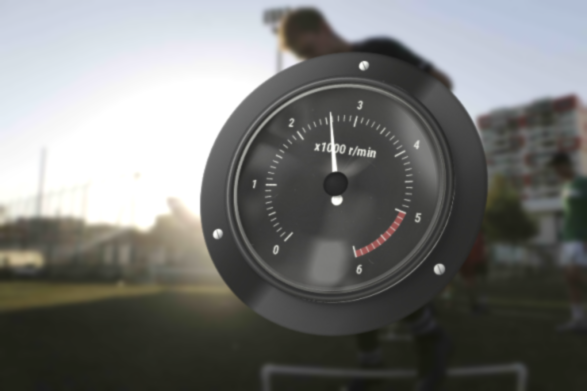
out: 2600 rpm
